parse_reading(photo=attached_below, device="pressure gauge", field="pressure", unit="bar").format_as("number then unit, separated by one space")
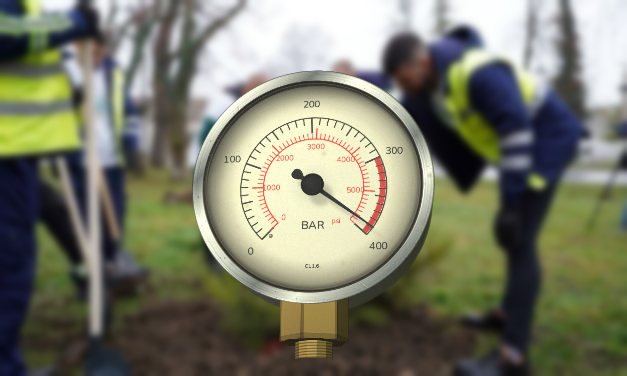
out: 390 bar
